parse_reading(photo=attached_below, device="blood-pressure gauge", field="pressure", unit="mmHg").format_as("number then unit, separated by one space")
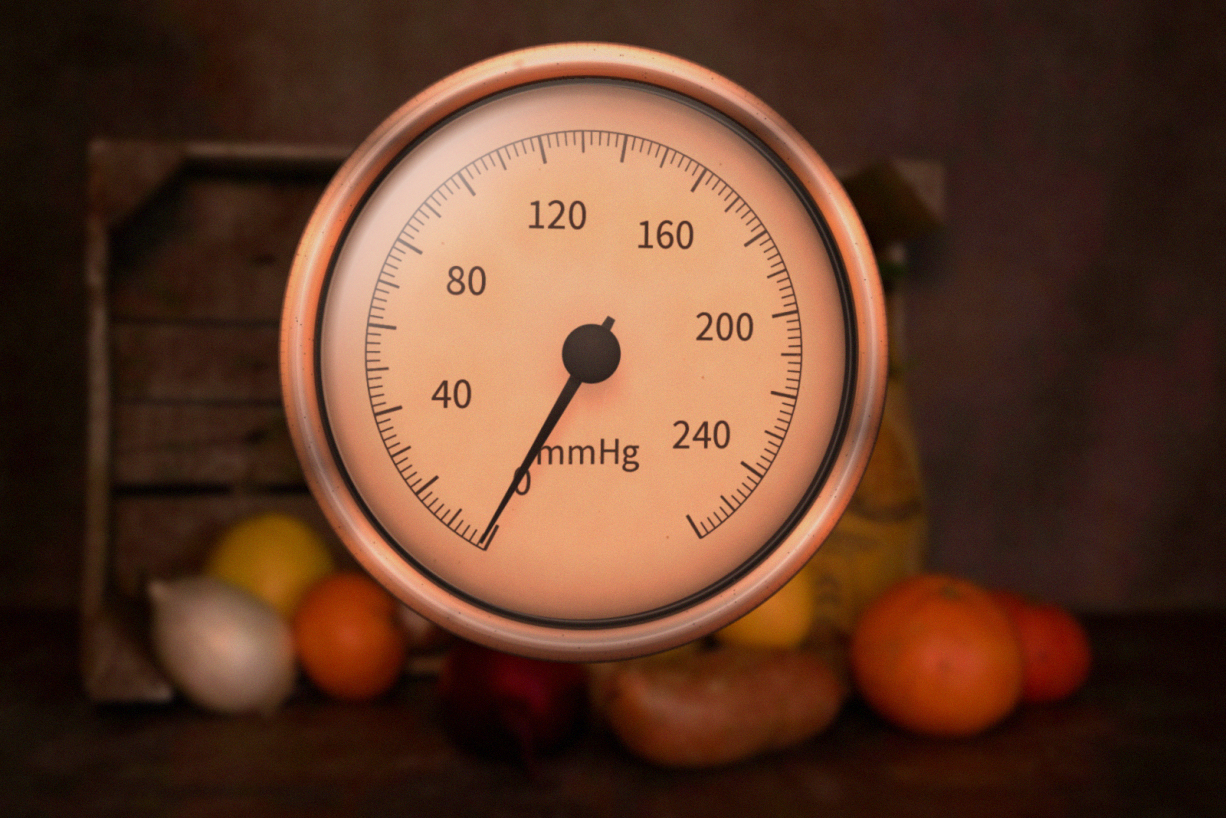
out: 2 mmHg
